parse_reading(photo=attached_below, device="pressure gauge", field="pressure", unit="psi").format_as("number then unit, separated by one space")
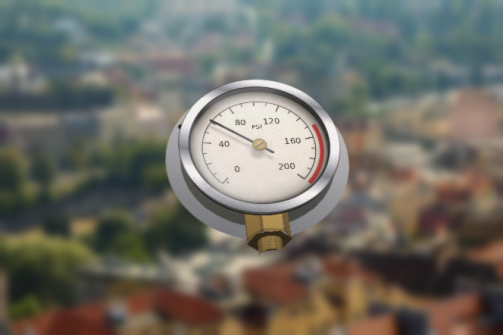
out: 60 psi
